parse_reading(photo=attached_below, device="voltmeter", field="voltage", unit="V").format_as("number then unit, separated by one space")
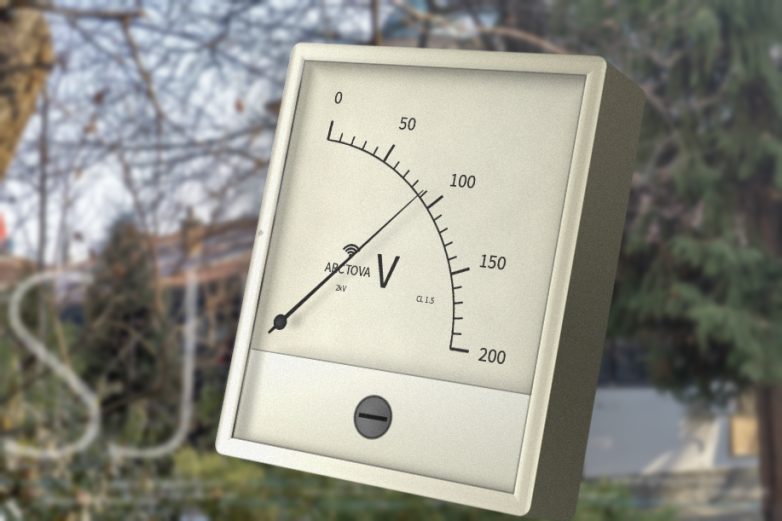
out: 90 V
